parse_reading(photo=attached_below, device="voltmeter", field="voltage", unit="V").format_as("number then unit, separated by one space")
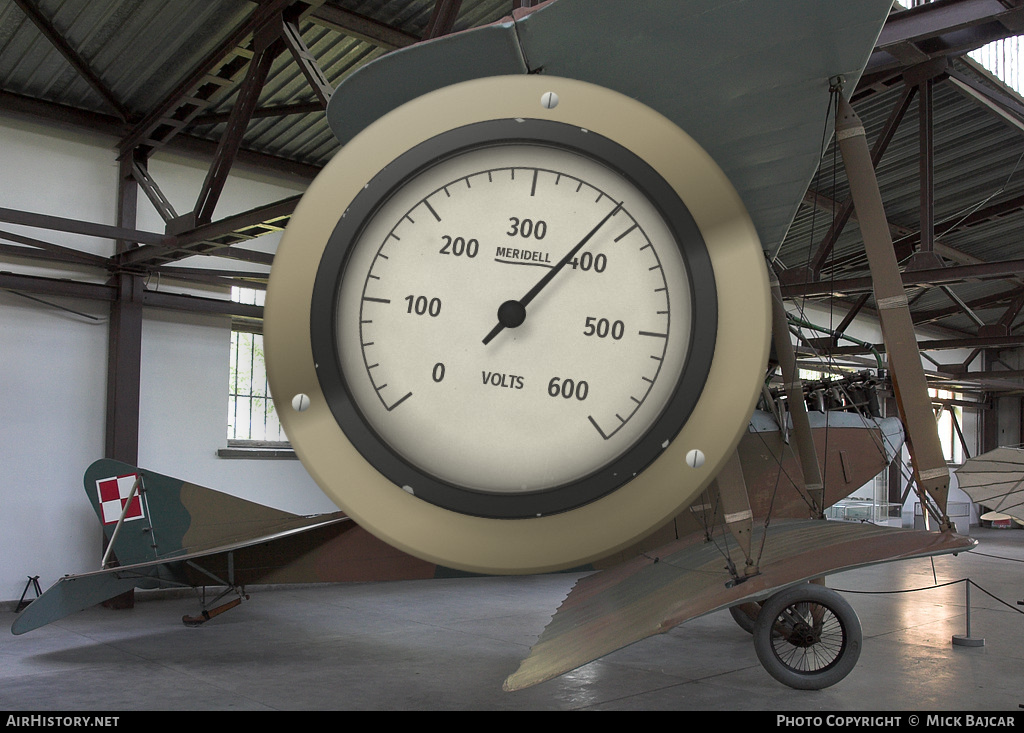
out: 380 V
